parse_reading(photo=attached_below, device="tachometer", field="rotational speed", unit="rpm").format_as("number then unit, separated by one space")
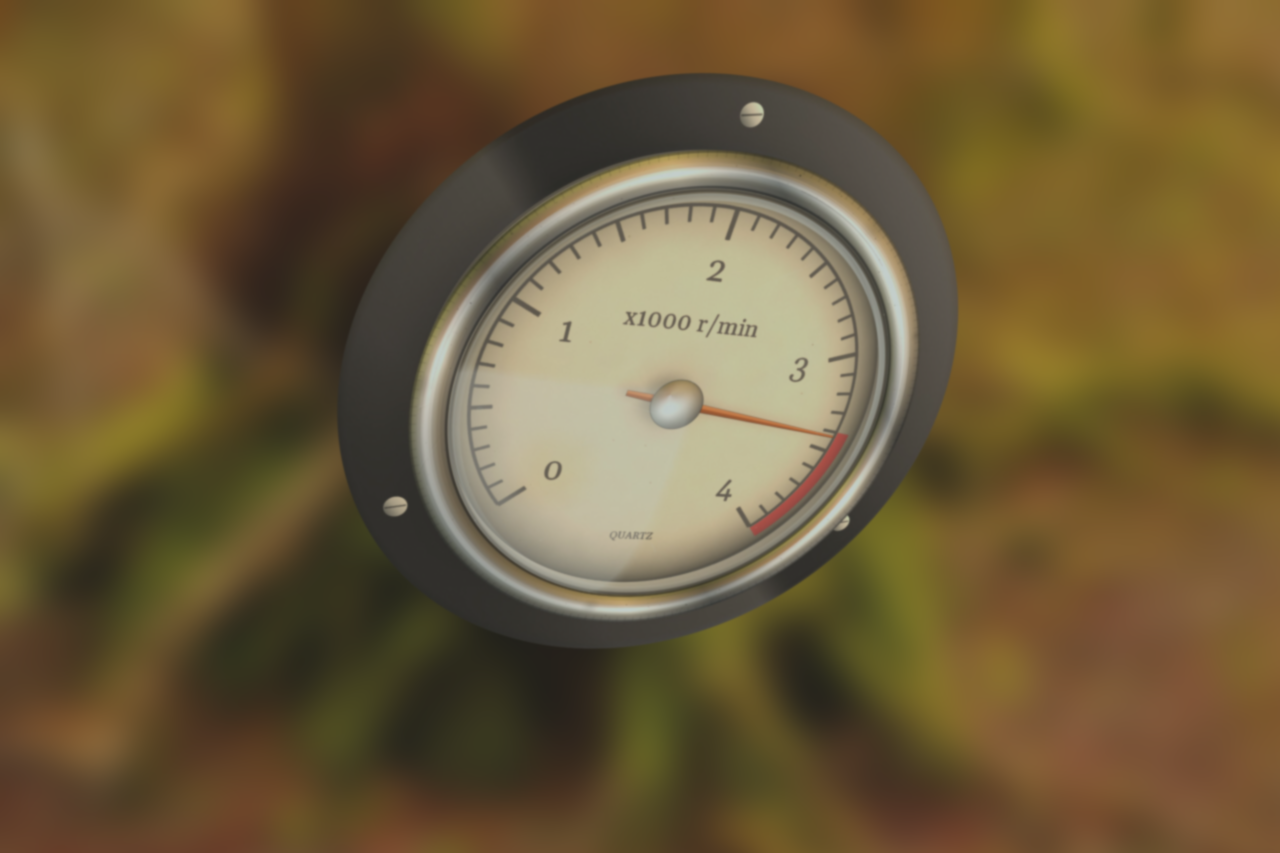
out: 3400 rpm
